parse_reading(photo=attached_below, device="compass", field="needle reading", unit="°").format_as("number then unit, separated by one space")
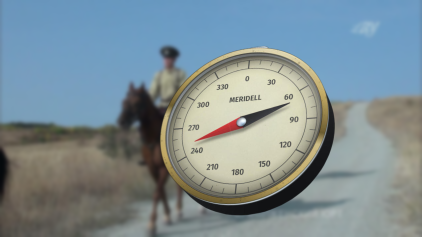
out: 250 °
